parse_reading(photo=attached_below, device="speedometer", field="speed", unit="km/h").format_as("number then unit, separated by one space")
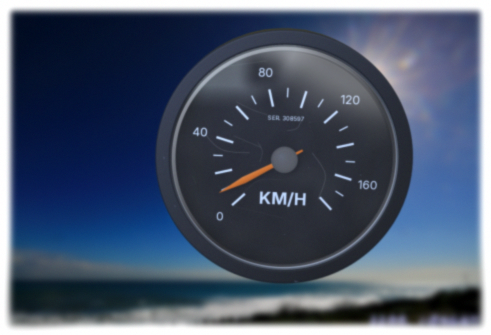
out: 10 km/h
